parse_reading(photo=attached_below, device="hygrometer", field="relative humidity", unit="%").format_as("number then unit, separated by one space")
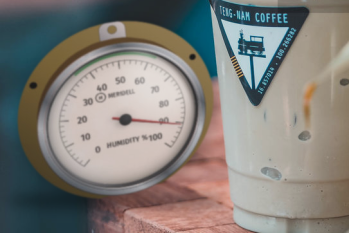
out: 90 %
